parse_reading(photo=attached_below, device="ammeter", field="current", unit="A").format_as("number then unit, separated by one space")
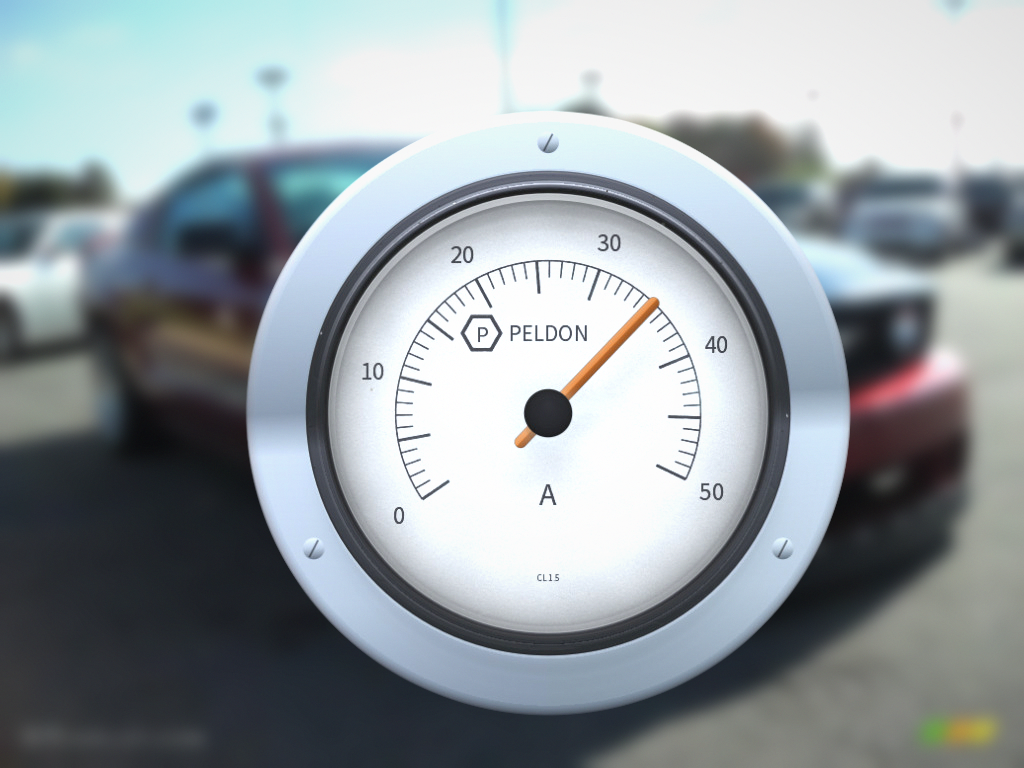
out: 35 A
